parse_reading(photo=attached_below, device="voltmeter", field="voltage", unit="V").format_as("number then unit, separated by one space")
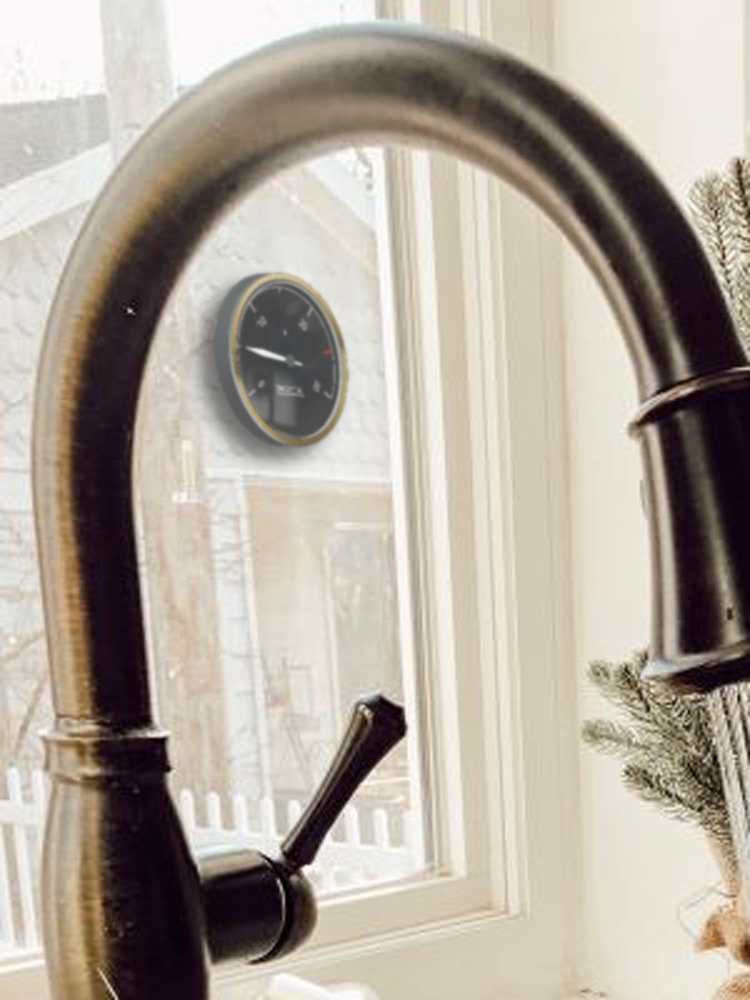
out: 5 V
